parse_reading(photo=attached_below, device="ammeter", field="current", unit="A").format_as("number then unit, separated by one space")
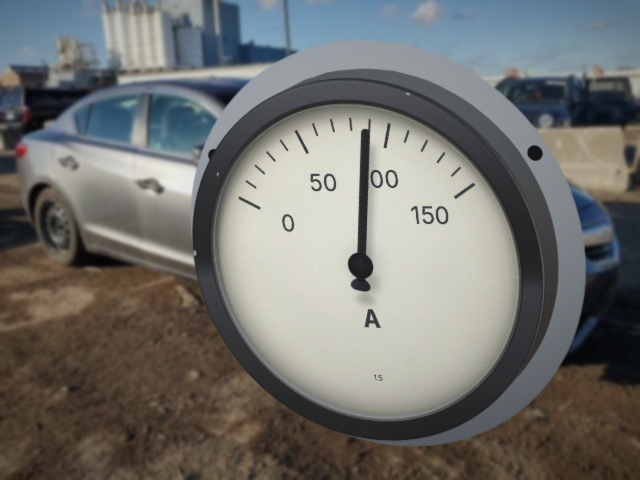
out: 90 A
